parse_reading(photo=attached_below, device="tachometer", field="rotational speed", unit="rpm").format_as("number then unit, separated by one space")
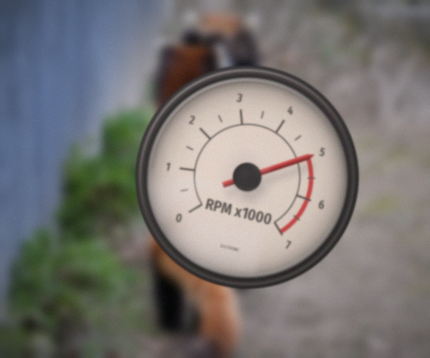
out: 5000 rpm
